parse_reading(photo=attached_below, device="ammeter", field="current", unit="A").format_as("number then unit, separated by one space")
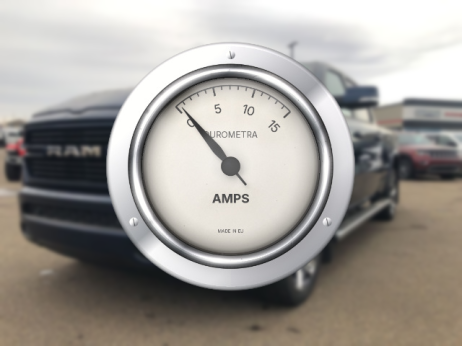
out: 0.5 A
